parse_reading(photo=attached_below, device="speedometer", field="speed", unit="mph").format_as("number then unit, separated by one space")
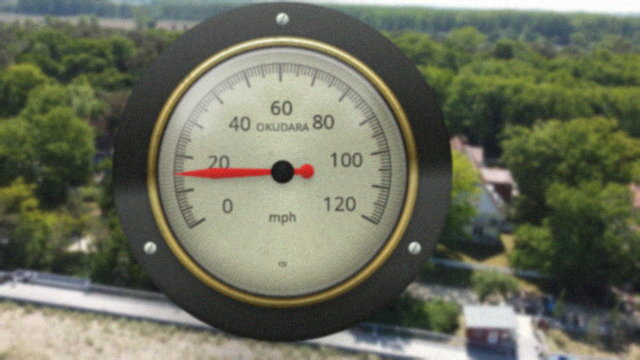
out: 15 mph
